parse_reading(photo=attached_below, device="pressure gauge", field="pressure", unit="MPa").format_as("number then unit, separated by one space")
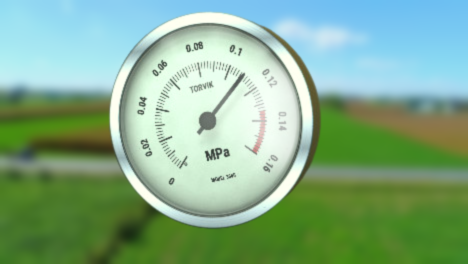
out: 0.11 MPa
